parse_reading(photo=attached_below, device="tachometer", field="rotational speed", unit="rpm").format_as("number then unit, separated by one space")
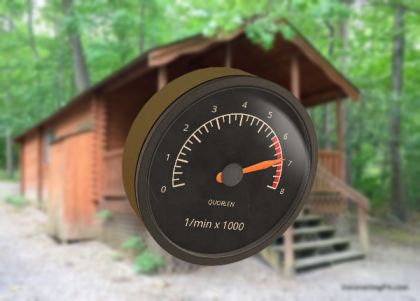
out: 6750 rpm
